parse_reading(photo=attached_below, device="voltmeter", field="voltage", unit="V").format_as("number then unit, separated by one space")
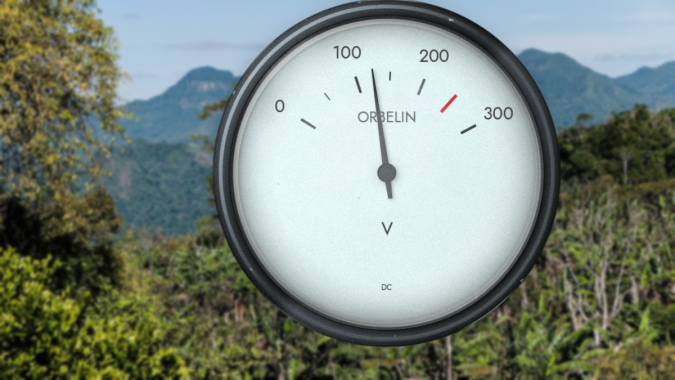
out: 125 V
